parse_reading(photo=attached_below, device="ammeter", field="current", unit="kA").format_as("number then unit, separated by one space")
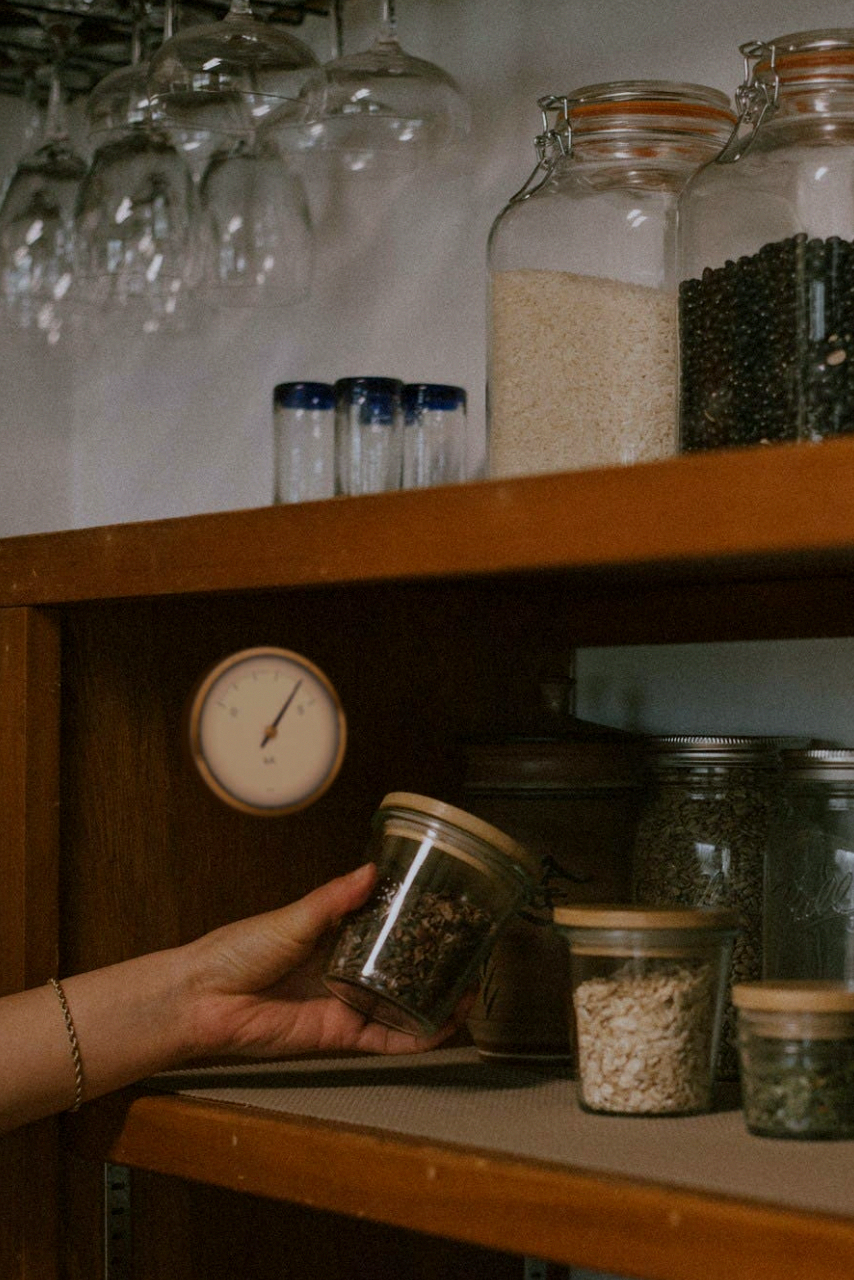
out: 4 kA
